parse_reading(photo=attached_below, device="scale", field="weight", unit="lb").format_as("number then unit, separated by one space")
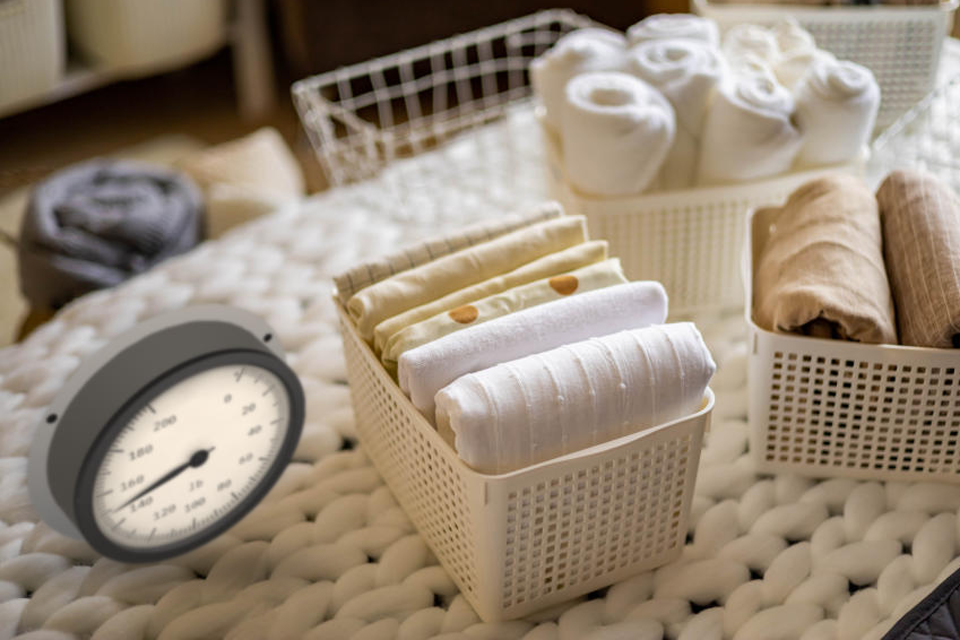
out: 150 lb
